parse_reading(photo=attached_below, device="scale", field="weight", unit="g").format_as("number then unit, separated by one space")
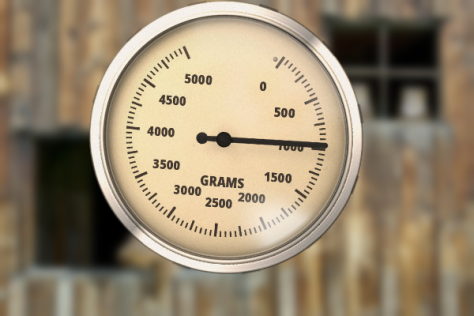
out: 950 g
